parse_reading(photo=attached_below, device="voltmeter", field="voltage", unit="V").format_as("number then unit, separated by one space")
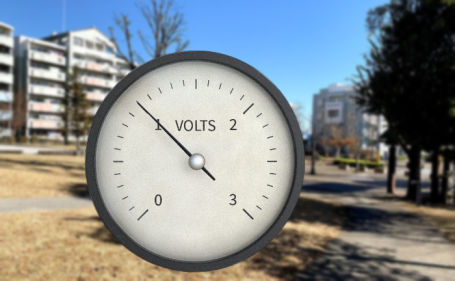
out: 1 V
